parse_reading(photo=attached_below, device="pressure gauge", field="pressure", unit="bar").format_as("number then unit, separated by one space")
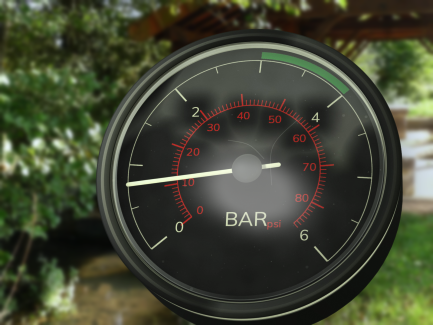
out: 0.75 bar
